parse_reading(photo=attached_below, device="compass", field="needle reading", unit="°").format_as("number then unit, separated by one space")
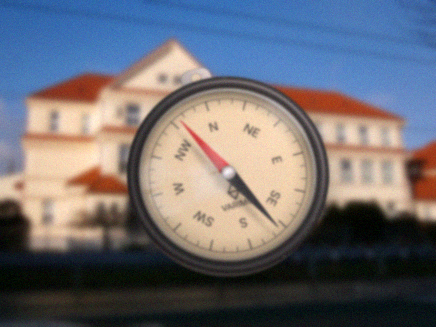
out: 335 °
